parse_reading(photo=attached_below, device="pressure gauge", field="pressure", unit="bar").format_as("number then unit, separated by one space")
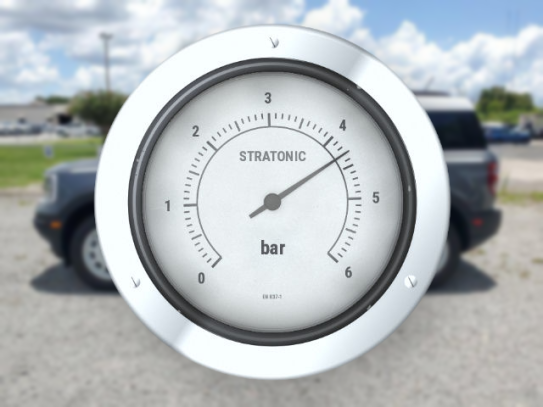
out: 4.3 bar
